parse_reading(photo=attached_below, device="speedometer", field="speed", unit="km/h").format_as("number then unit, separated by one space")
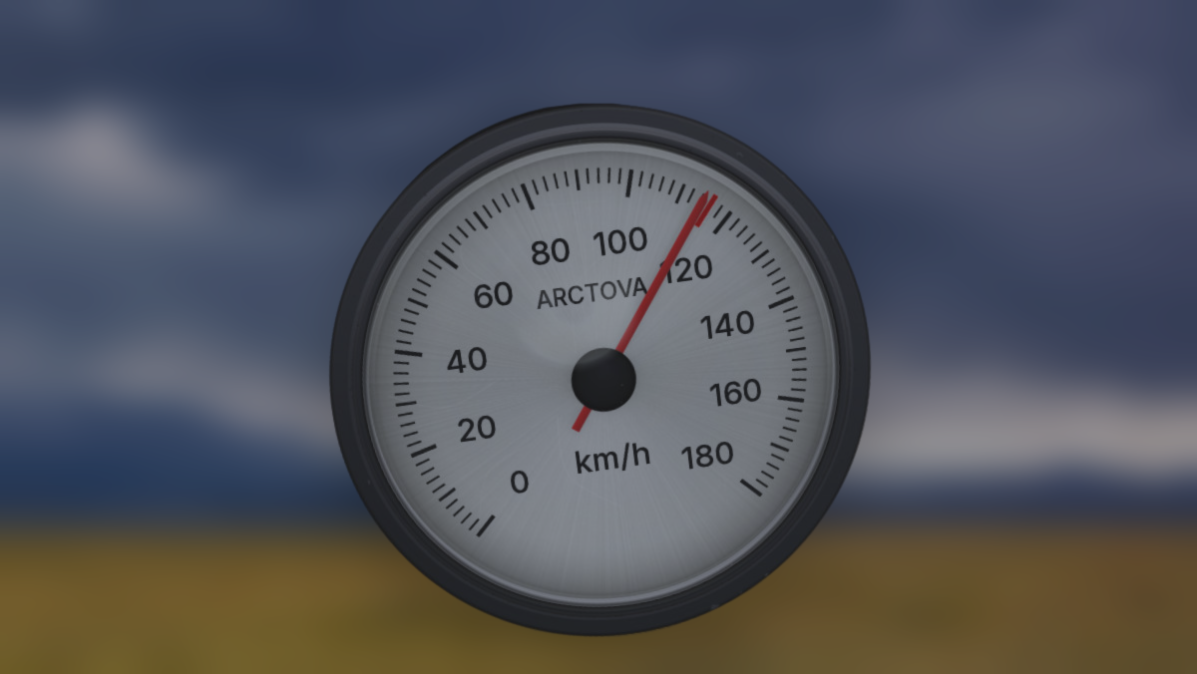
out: 114 km/h
